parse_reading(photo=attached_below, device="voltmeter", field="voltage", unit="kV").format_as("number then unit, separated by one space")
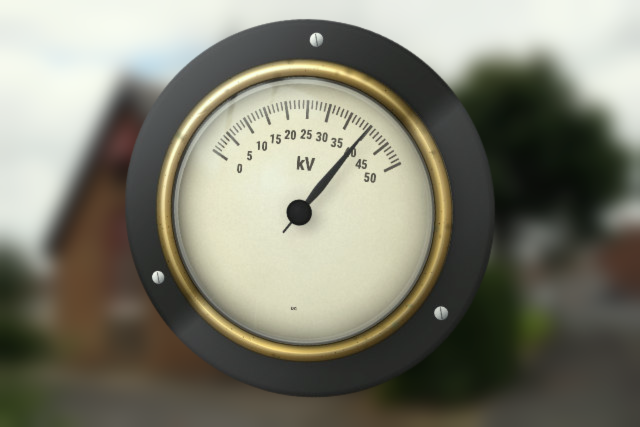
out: 40 kV
